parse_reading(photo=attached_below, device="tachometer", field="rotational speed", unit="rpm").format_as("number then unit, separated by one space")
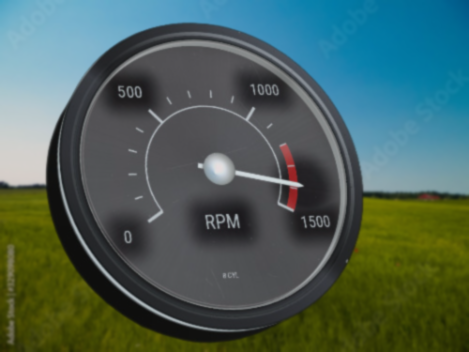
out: 1400 rpm
